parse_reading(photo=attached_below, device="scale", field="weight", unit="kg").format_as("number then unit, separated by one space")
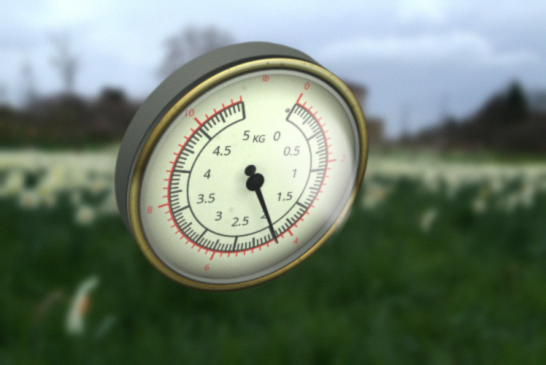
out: 2 kg
